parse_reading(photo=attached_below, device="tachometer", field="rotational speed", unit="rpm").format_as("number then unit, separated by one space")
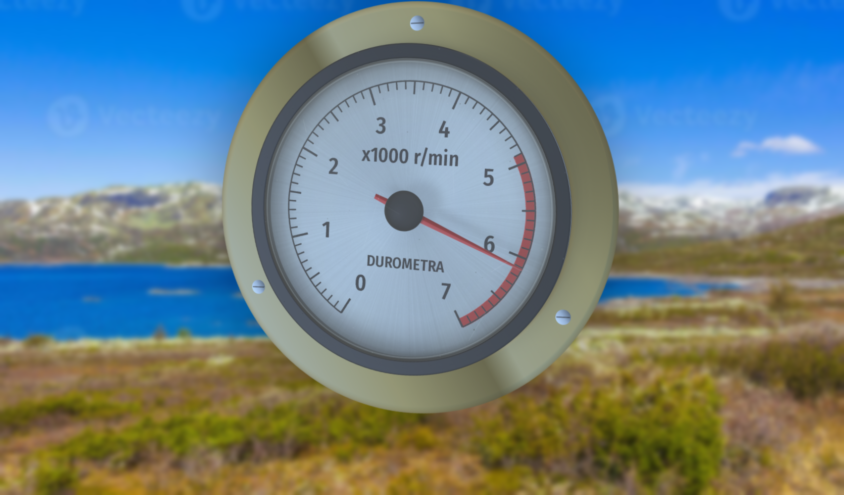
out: 6100 rpm
